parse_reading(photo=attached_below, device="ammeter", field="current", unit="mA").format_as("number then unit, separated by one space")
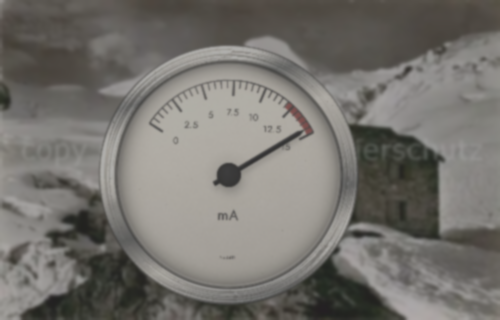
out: 14.5 mA
